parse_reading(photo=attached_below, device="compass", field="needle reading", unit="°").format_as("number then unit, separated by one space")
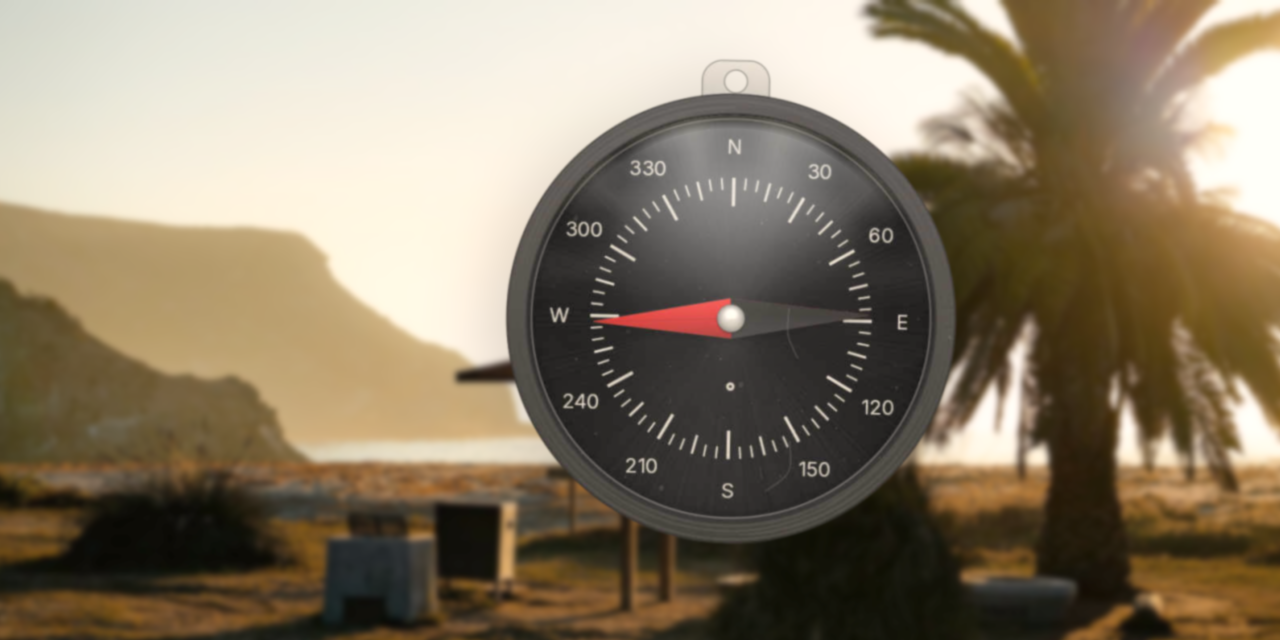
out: 267.5 °
